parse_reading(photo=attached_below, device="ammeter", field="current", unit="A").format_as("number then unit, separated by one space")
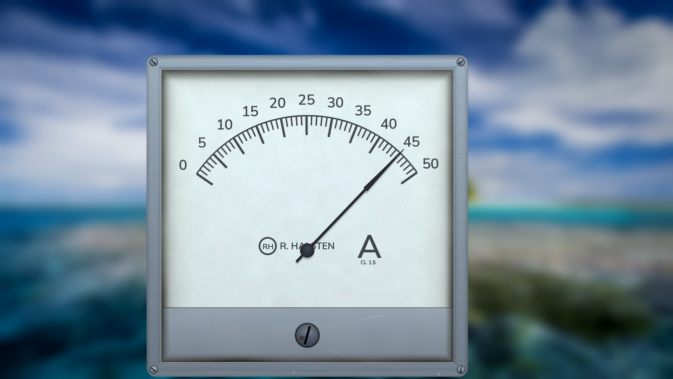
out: 45 A
